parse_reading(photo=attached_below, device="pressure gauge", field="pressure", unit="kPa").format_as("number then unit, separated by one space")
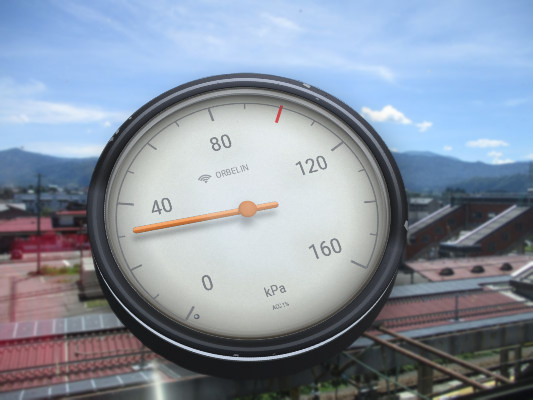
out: 30 kPa
